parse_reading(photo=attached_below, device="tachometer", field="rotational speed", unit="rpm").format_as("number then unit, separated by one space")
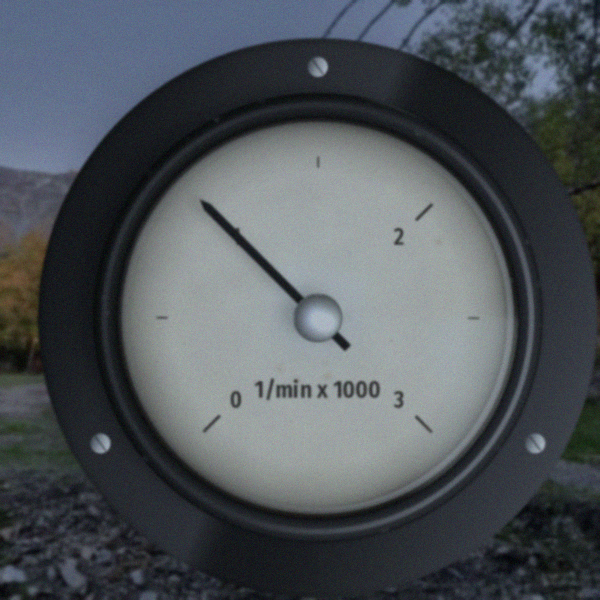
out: 1000 rpm
